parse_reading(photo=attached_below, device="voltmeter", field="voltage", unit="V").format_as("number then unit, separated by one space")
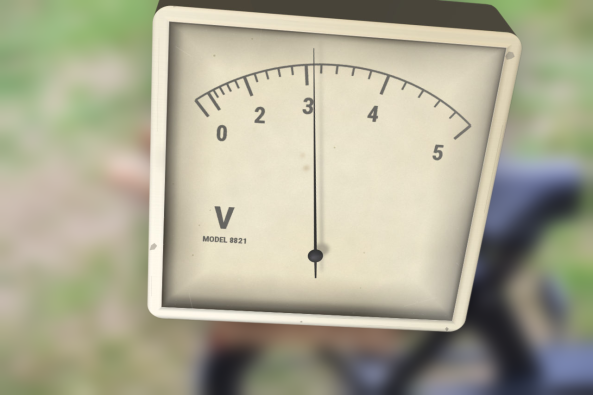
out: 3.1 V
